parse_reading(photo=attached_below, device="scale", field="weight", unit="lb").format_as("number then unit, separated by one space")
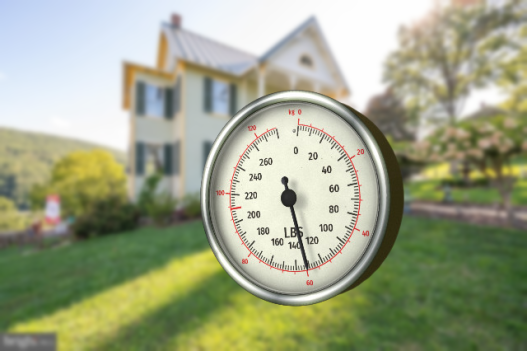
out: 130 lb
